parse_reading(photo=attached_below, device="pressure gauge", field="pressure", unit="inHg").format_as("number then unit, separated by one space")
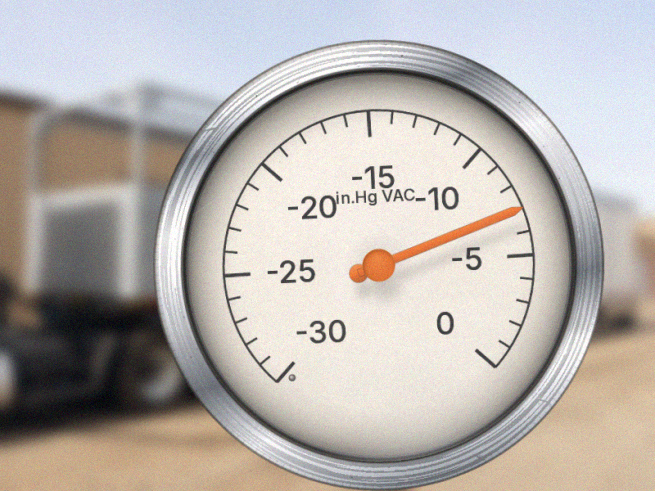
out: -7 inHg
